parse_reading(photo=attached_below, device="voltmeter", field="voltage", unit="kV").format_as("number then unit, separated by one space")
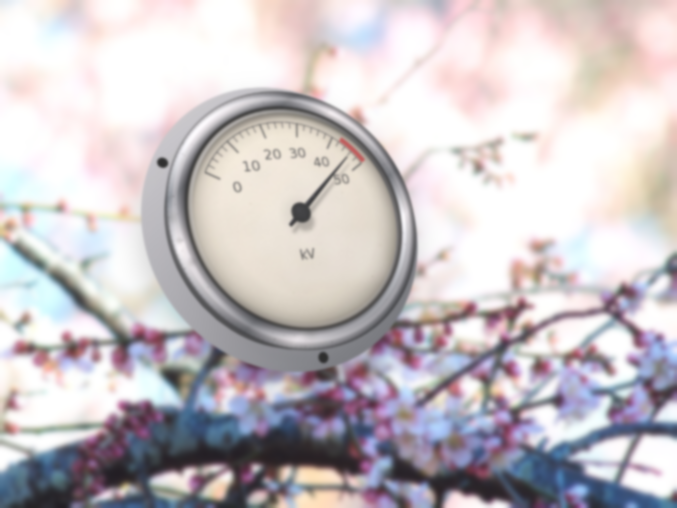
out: 46 kV
